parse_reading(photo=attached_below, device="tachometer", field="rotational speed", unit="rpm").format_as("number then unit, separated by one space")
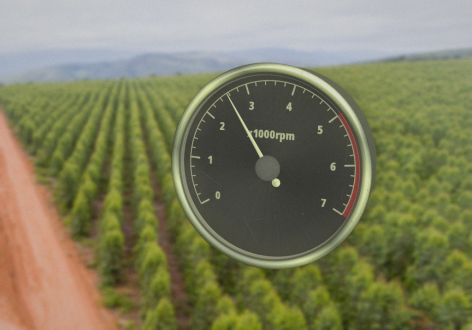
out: 2600 rpm
